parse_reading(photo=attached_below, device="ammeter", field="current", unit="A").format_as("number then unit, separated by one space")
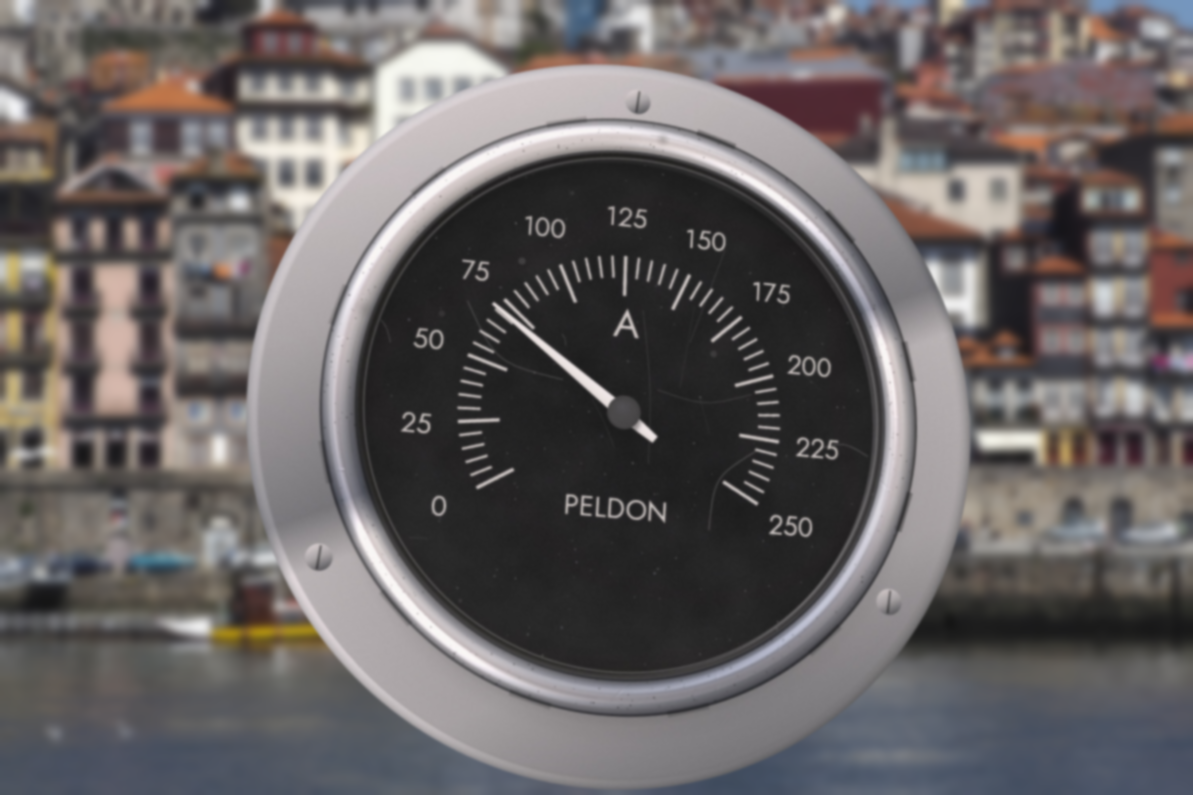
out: 70 A
